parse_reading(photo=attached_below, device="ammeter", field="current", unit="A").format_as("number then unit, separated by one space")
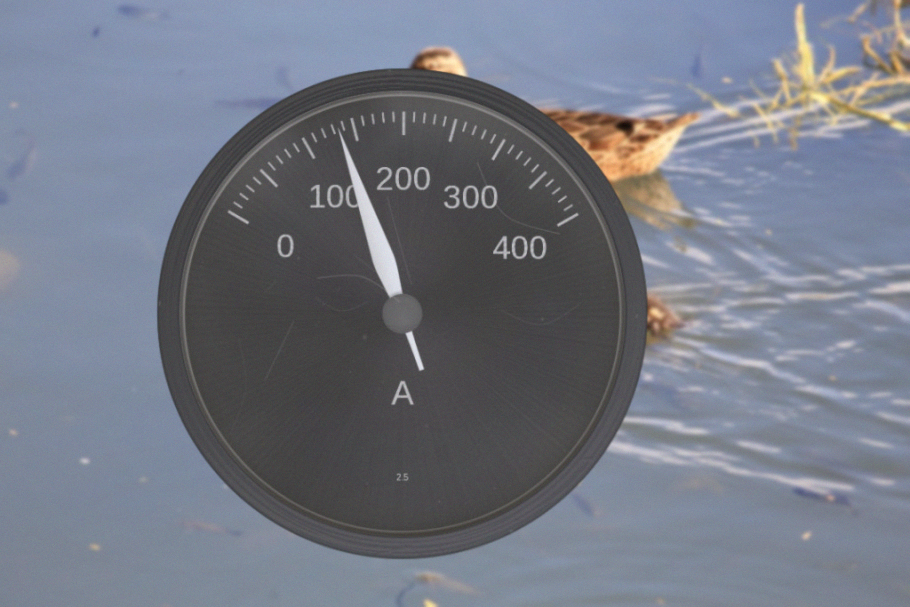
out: 135 A
